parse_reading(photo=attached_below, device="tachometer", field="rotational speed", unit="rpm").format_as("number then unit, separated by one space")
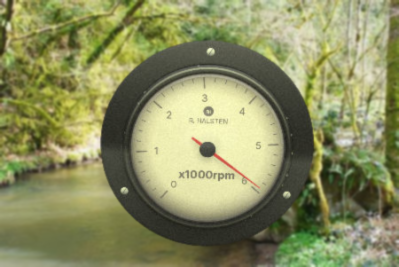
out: 5900 rpm
